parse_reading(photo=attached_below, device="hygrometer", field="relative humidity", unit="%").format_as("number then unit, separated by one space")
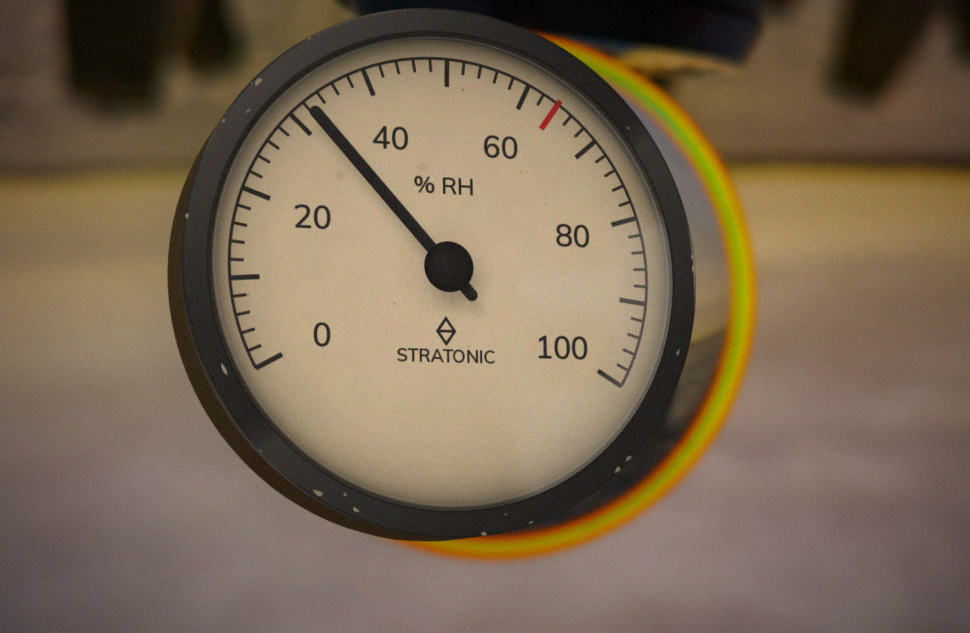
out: 32 %
